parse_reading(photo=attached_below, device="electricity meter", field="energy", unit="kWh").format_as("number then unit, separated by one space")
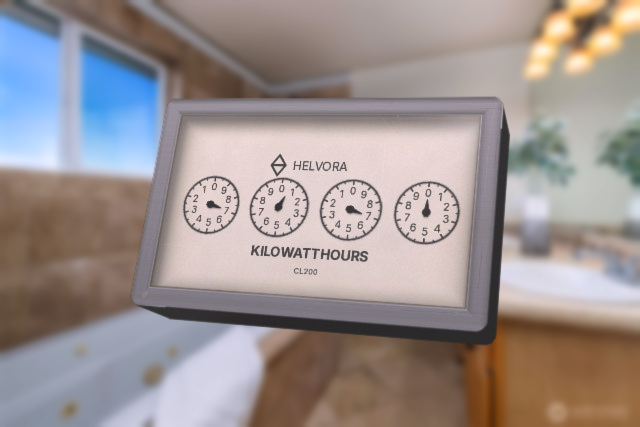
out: 7070 kWh
